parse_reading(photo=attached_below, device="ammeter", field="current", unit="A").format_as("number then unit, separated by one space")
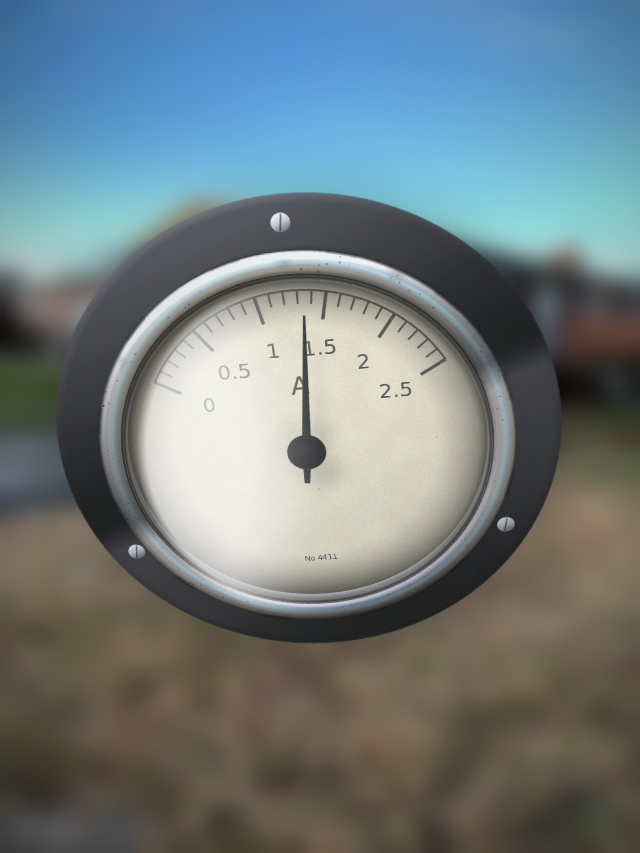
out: 1.35 A
